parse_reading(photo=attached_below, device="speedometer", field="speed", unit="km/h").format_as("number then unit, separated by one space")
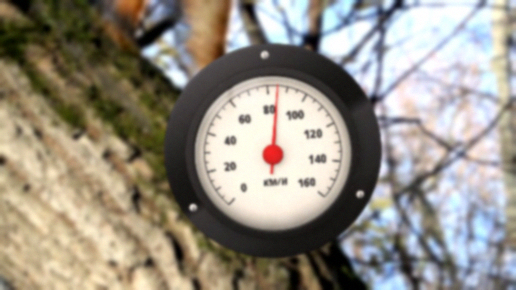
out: 85 km/h
